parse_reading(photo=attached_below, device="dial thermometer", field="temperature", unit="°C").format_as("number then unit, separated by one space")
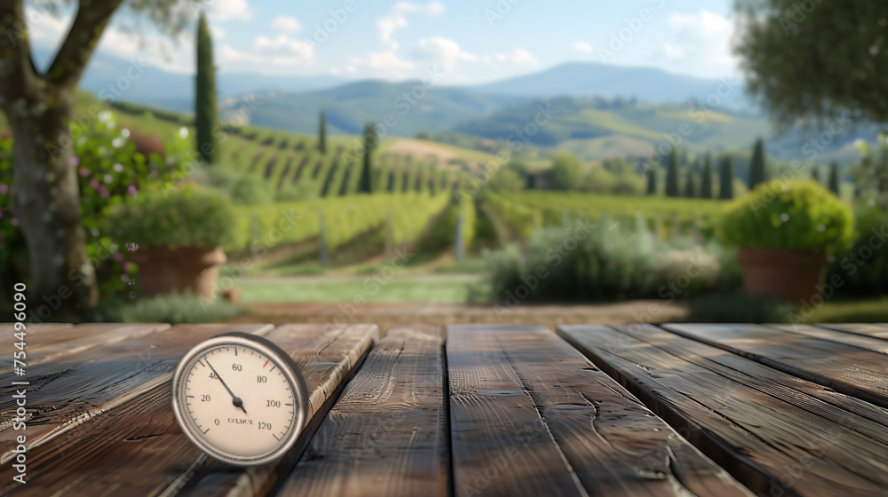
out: 44 °C
